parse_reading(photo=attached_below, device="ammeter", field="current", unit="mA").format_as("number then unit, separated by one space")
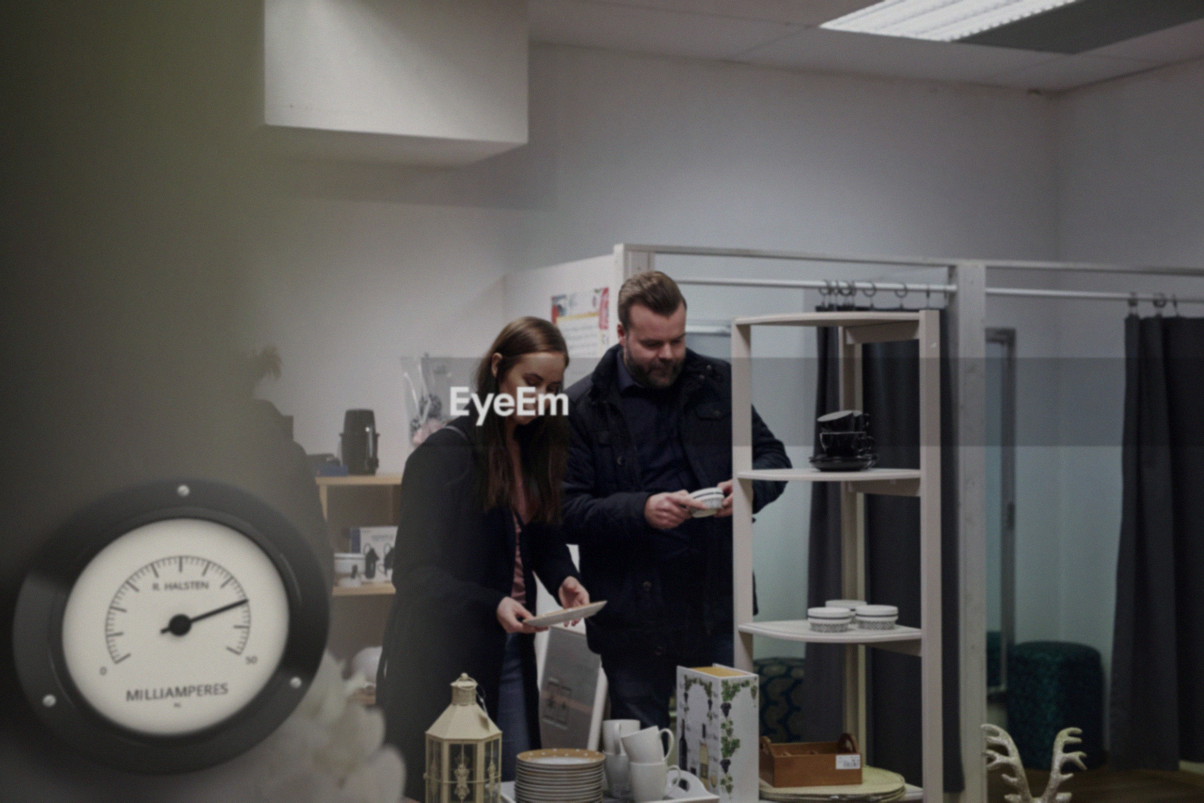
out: 40 mA
